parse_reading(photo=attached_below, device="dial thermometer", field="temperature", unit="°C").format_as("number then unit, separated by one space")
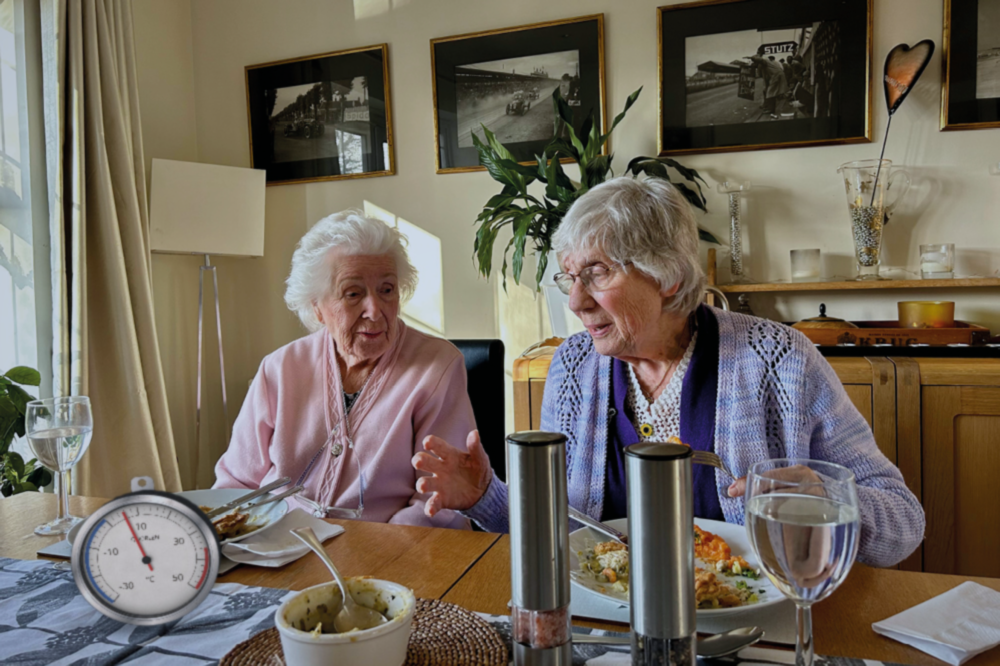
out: 6 °C
